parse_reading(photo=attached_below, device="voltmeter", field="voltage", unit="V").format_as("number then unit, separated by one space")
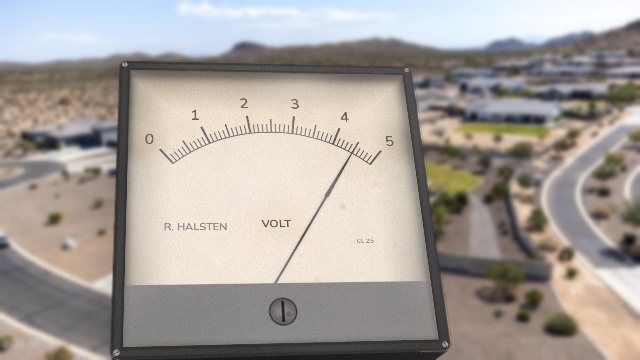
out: 4.5 V
